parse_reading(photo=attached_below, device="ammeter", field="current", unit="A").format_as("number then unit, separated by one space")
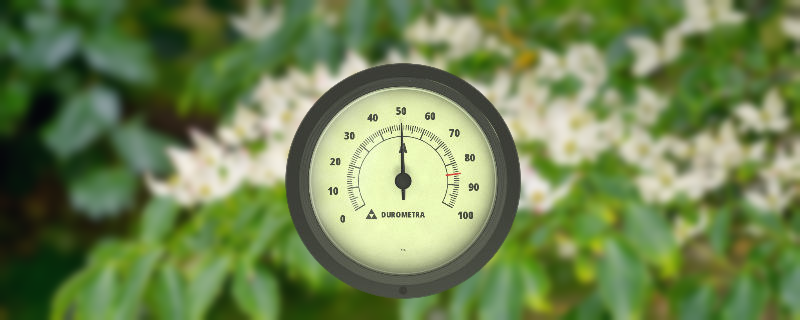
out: 50 A
